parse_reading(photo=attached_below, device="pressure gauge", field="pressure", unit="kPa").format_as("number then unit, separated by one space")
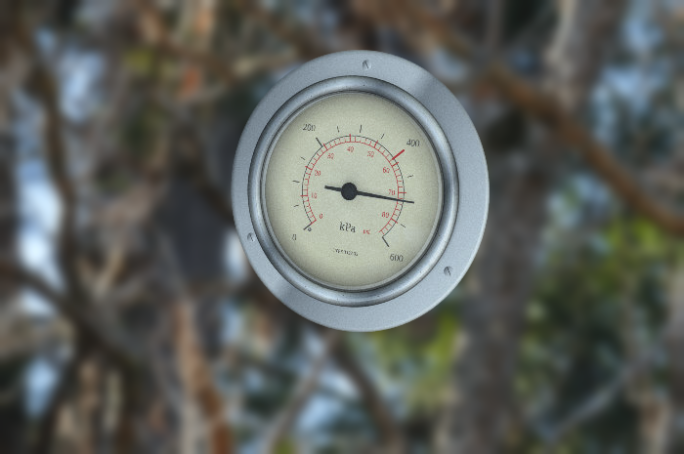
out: 500 kPa
